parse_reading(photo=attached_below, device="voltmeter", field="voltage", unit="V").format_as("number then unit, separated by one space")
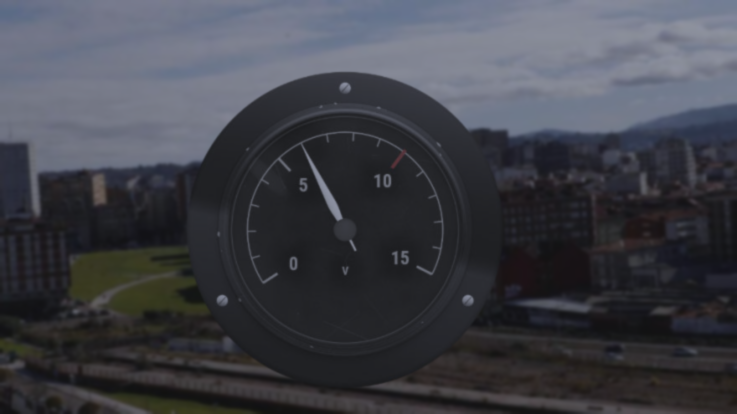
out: 6 V
